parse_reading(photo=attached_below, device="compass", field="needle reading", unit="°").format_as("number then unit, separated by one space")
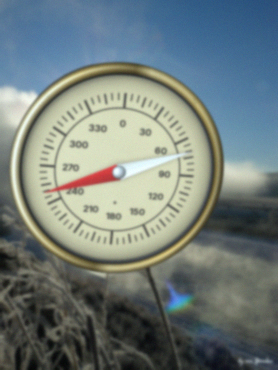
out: 250 °
